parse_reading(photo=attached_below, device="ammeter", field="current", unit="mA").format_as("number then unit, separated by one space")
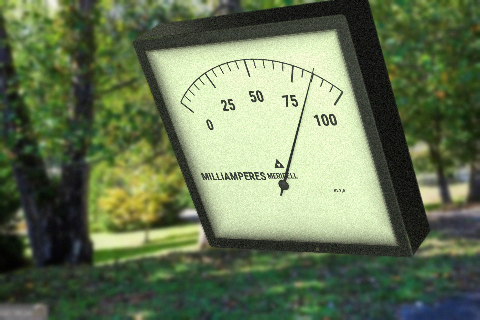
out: 85 mA
